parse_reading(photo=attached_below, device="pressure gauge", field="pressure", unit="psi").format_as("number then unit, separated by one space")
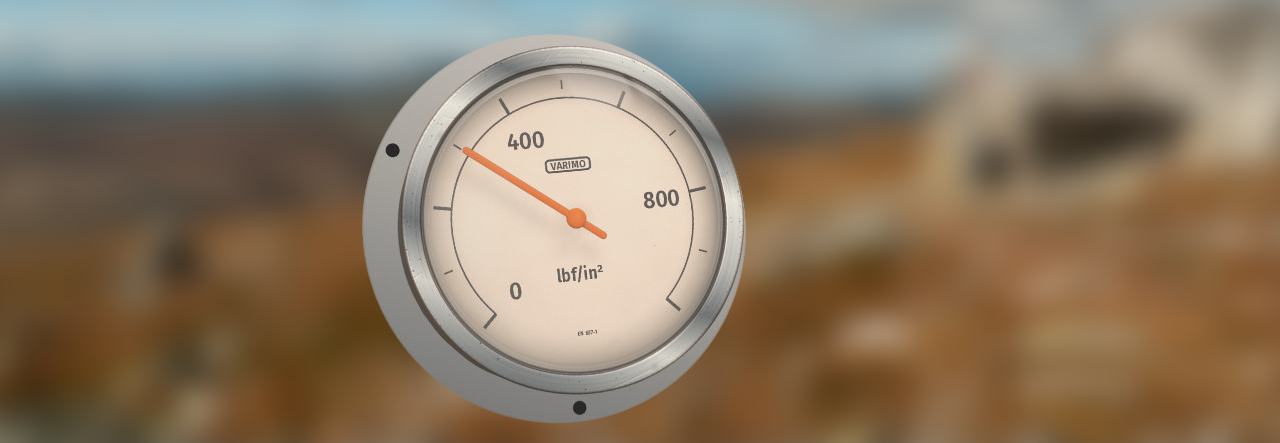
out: 300 psi
